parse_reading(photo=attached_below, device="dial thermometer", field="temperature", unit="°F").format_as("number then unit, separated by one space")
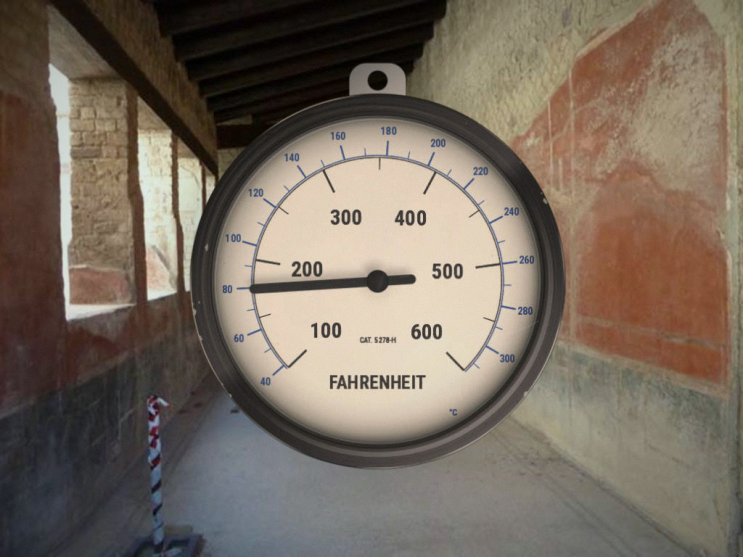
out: 175 °F
